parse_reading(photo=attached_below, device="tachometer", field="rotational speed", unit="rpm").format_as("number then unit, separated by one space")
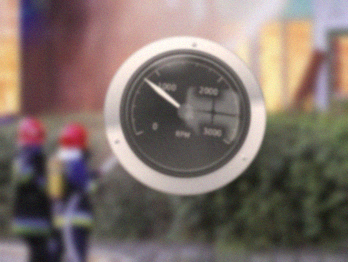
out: 800 rpm
